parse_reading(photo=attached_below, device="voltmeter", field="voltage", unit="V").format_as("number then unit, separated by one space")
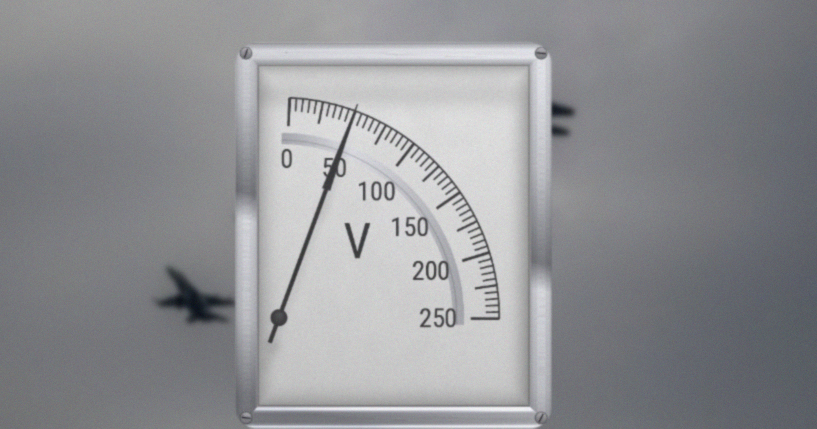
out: 50 V
